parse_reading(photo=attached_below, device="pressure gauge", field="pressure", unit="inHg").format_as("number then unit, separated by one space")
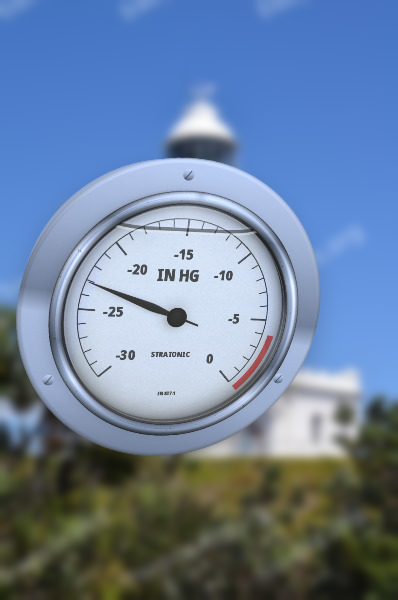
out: -23 inHg
